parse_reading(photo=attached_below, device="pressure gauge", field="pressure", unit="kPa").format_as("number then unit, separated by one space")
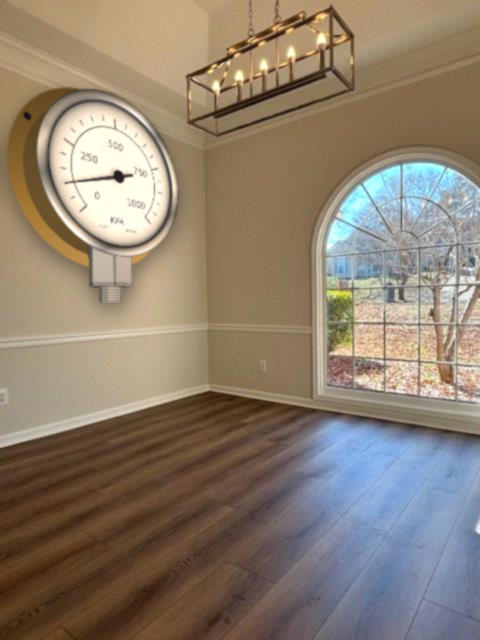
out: 100 kPa
